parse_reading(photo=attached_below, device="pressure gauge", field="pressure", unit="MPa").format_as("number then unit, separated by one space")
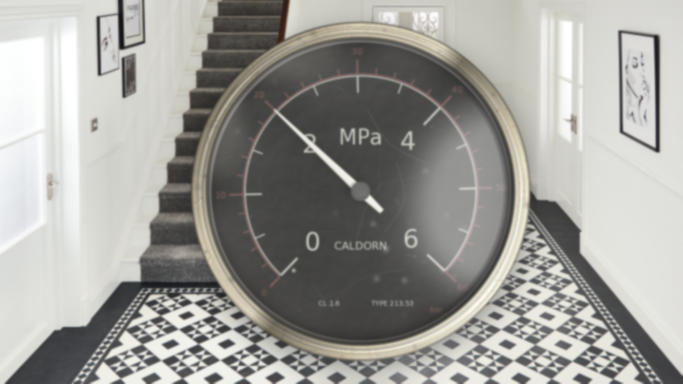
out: 2 MPa
